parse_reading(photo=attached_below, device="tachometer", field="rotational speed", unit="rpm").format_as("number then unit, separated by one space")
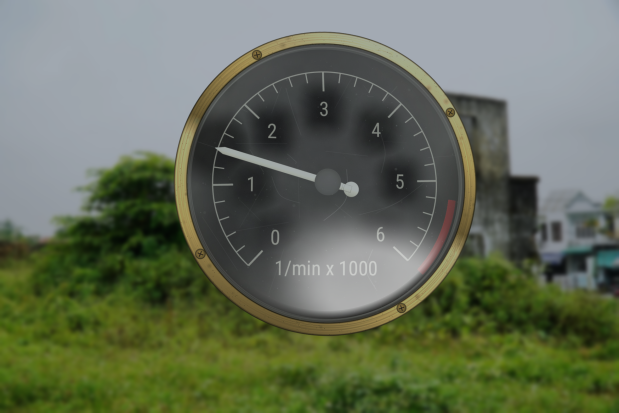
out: 1400 rpm
